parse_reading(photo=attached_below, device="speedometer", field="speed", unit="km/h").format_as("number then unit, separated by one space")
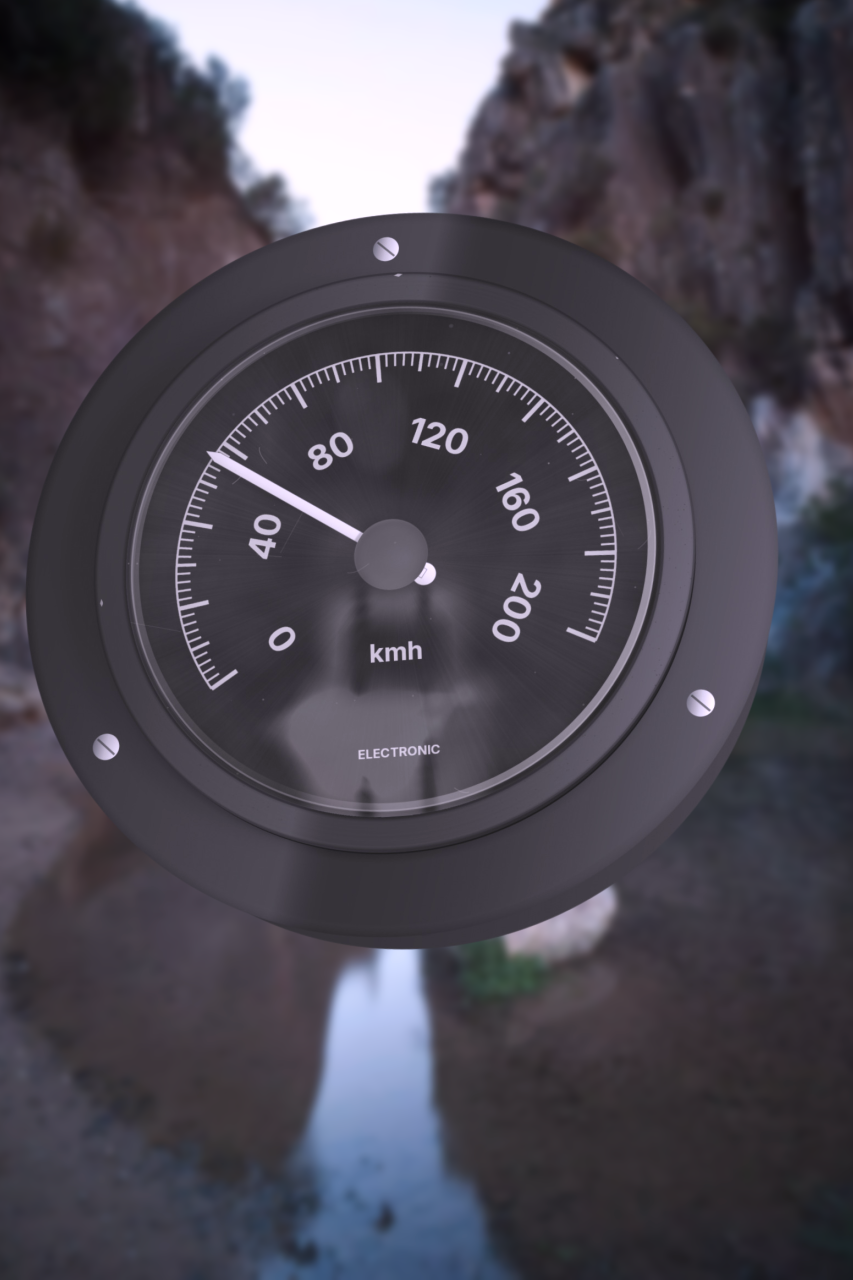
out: 56 km/h
